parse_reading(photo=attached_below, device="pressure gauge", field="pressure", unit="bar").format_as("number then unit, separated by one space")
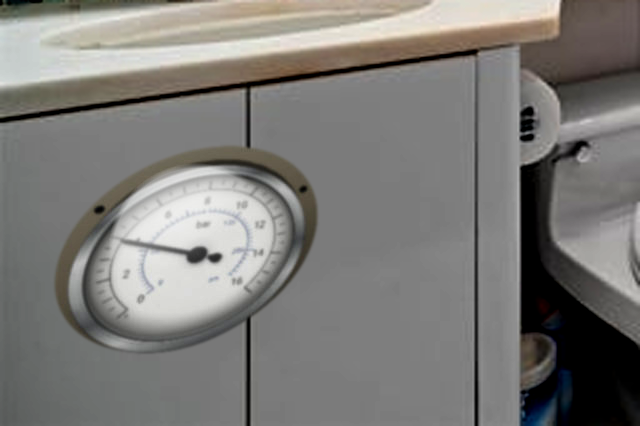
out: 4 bar
